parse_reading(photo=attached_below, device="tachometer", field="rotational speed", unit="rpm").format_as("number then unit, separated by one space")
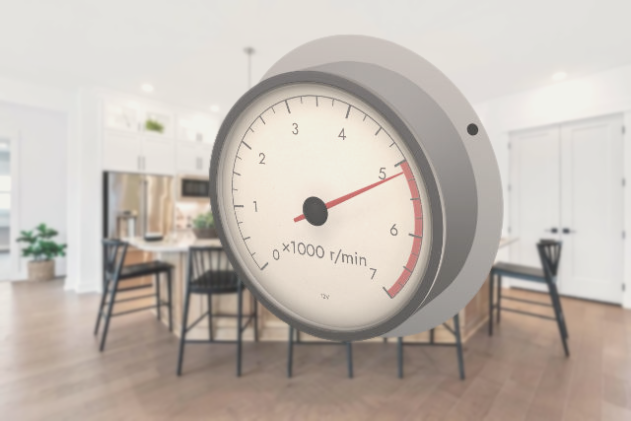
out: 5125 rpm
